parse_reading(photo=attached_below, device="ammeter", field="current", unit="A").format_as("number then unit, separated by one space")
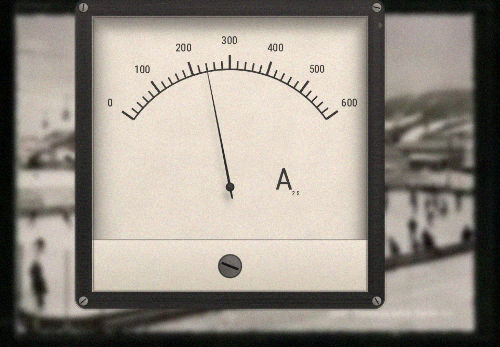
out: 240 A
